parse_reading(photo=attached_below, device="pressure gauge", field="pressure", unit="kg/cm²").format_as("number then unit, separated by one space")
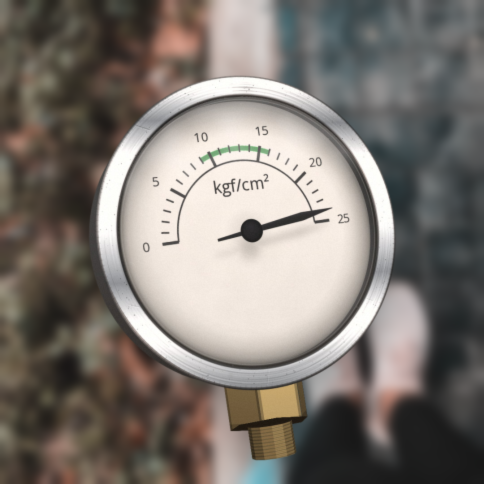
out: 24 kg/cm²
